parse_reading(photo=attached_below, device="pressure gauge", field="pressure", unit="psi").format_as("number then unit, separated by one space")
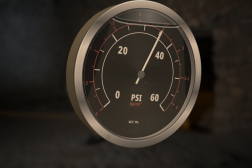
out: 35 psi
